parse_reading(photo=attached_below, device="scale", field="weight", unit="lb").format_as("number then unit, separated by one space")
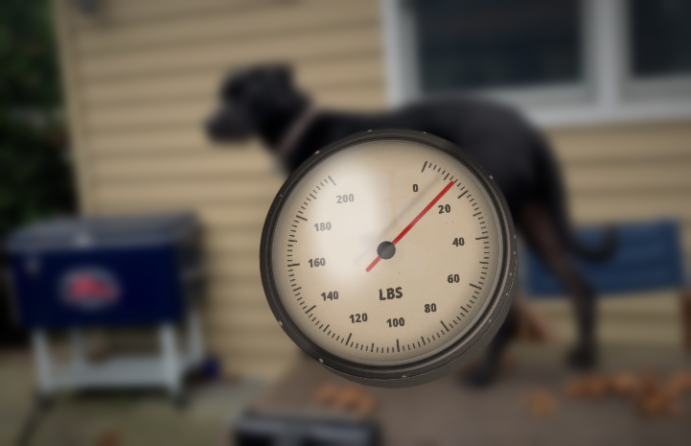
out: 14 lb
